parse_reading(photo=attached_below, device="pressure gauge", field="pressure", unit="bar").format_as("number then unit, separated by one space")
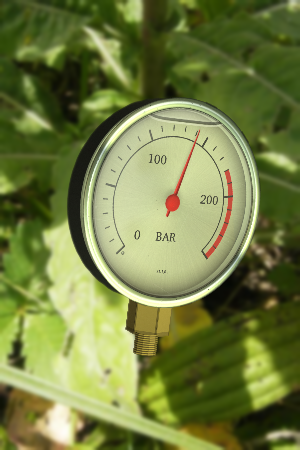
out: 140 bar
